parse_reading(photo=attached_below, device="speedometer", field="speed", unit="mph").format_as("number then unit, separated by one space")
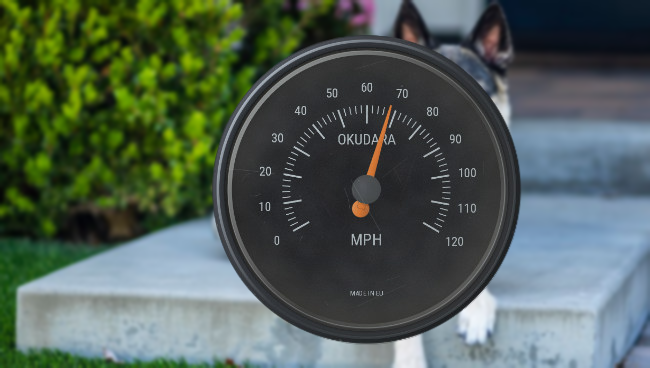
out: 68 mph
